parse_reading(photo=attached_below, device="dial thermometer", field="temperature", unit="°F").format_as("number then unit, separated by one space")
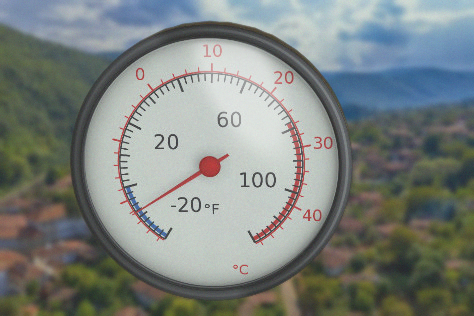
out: -8 °F
